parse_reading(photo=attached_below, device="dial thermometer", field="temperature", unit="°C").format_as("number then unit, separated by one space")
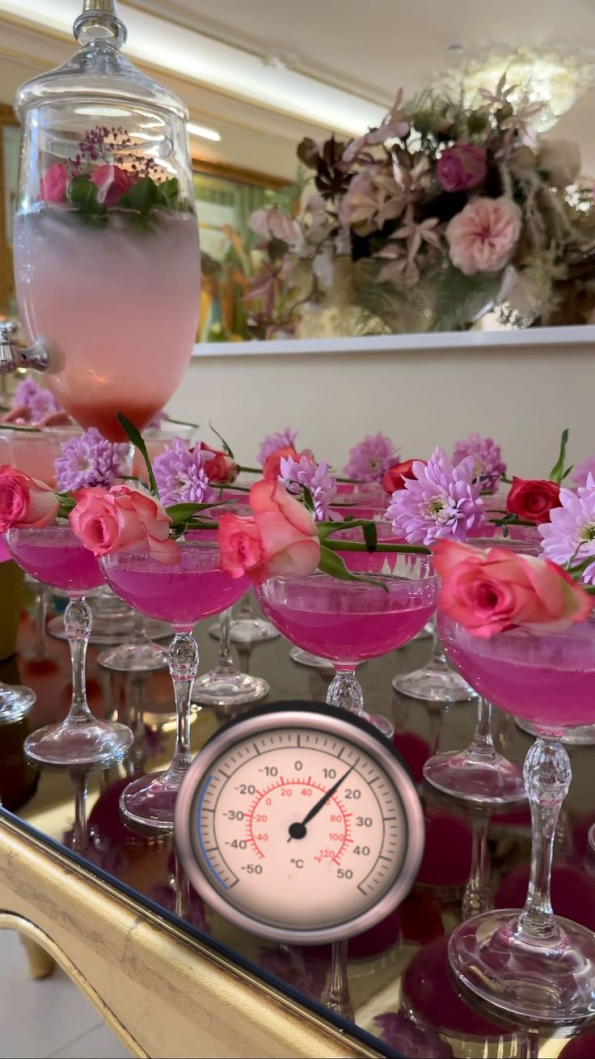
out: 14 °C
